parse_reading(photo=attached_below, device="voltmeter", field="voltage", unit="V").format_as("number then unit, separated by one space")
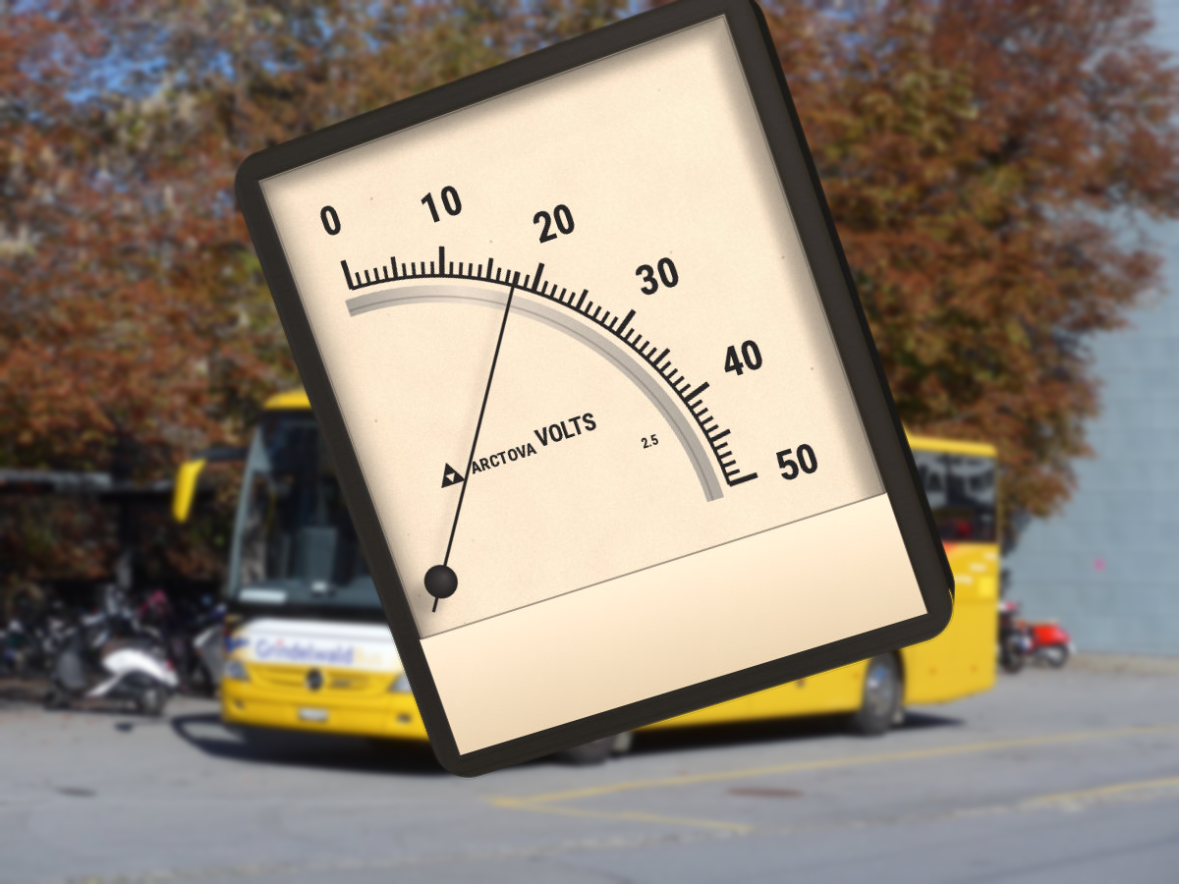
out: 18 V
